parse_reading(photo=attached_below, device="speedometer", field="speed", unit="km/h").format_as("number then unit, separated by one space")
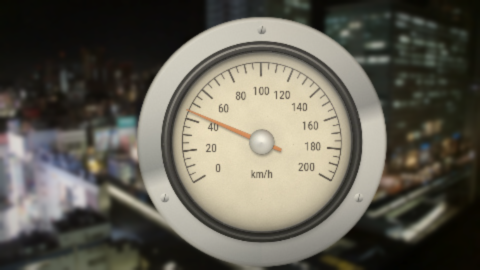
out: 45 km/h
